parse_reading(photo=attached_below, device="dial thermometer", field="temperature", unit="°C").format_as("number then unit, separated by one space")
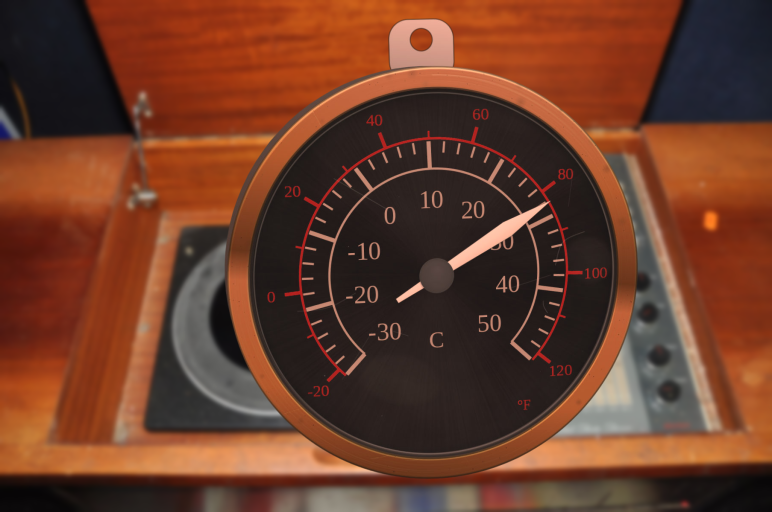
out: 28 °C
